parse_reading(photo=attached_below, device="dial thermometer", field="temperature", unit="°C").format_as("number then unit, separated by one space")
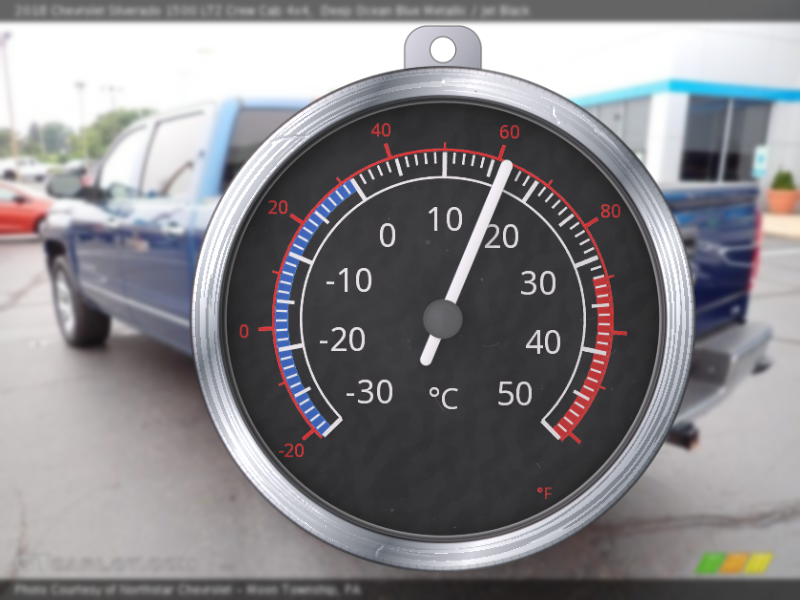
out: 16.5 °C
